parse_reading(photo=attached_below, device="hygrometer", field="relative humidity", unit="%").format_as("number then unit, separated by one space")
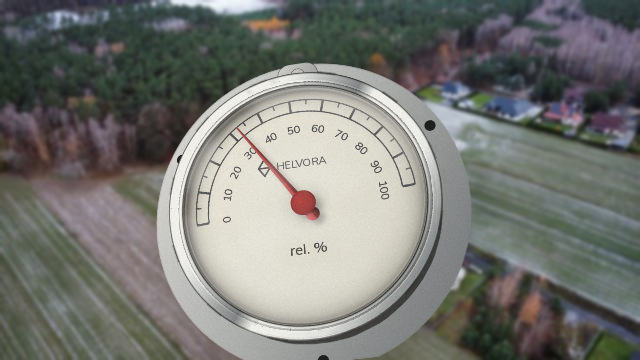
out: 32.5 %
